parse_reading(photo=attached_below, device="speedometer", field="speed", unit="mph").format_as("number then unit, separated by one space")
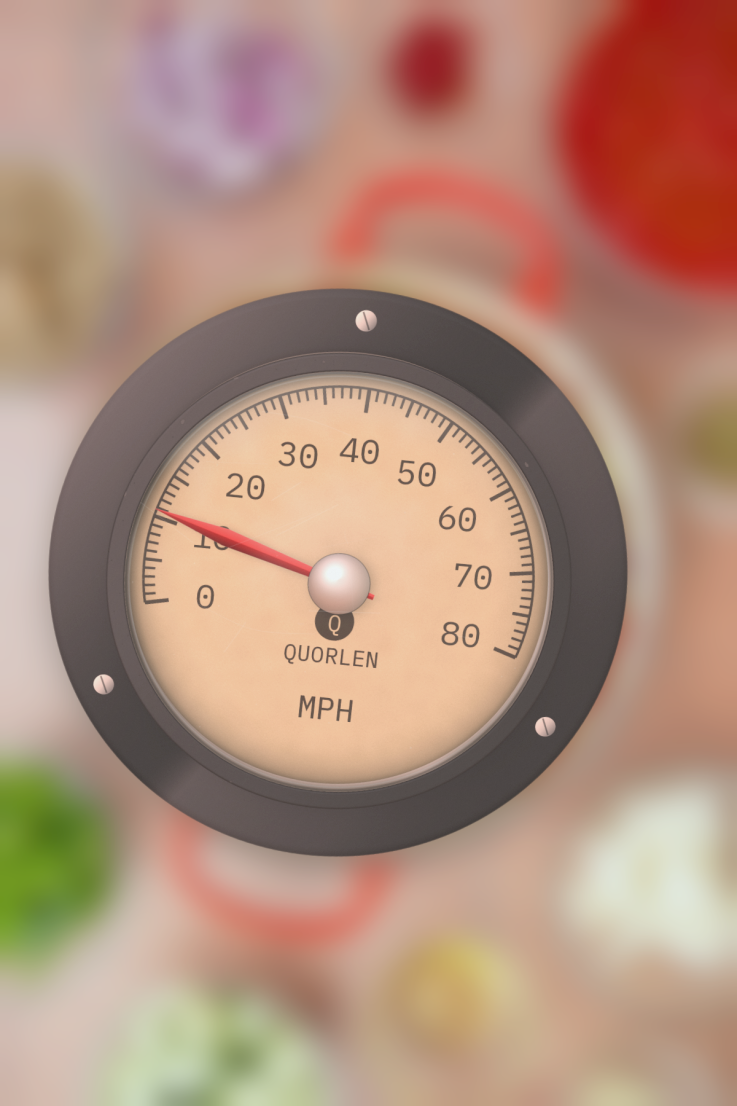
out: 11 mph
